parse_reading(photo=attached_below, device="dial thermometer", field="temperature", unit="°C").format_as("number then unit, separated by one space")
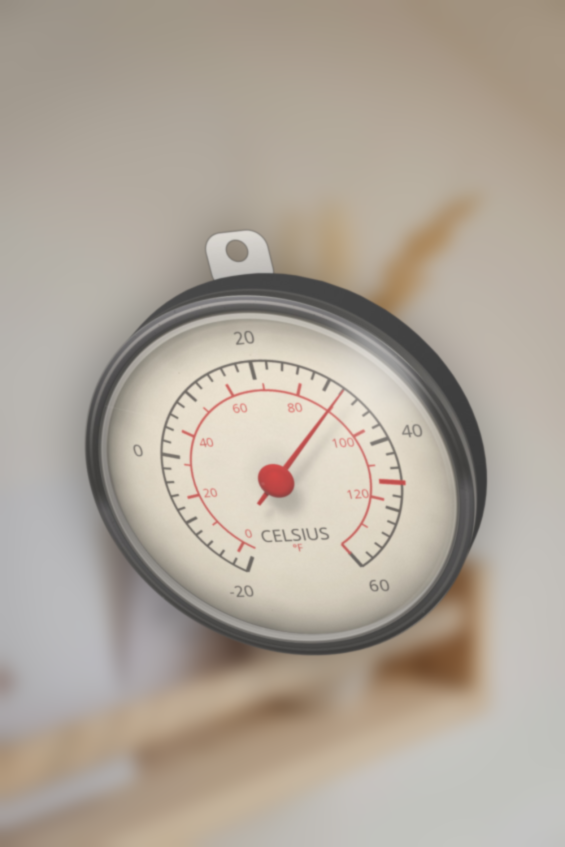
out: 32 °C
